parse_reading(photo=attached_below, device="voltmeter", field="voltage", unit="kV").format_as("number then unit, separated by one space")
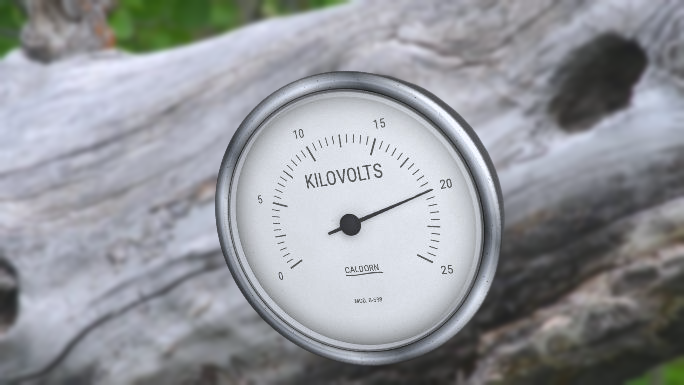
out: 20 kV
